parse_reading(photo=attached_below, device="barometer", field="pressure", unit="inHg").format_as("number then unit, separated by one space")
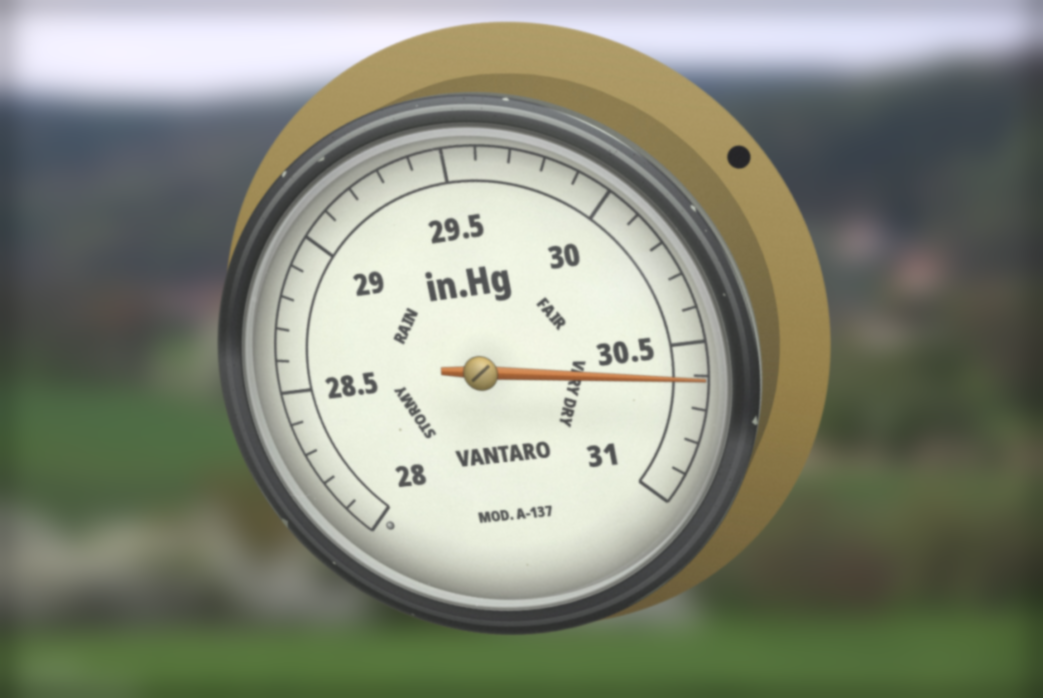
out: 30.6 inHg
